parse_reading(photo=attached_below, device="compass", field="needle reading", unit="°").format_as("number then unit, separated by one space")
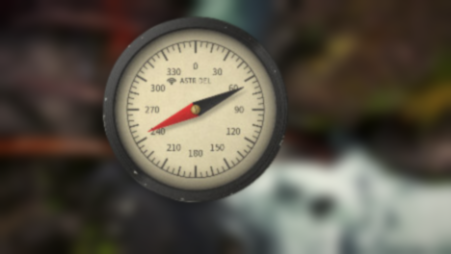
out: 245 °
